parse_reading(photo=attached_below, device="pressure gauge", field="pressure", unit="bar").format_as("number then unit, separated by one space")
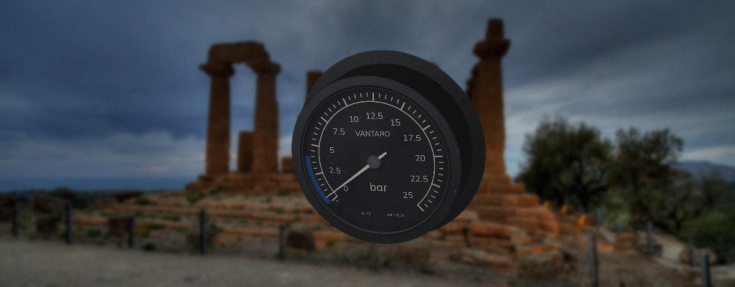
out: 0.5 bar
